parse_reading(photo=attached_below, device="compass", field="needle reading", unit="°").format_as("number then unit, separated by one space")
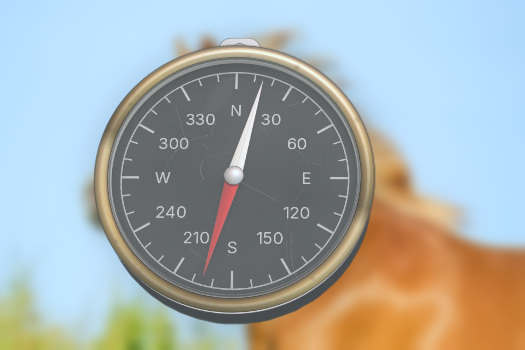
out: 195 °
